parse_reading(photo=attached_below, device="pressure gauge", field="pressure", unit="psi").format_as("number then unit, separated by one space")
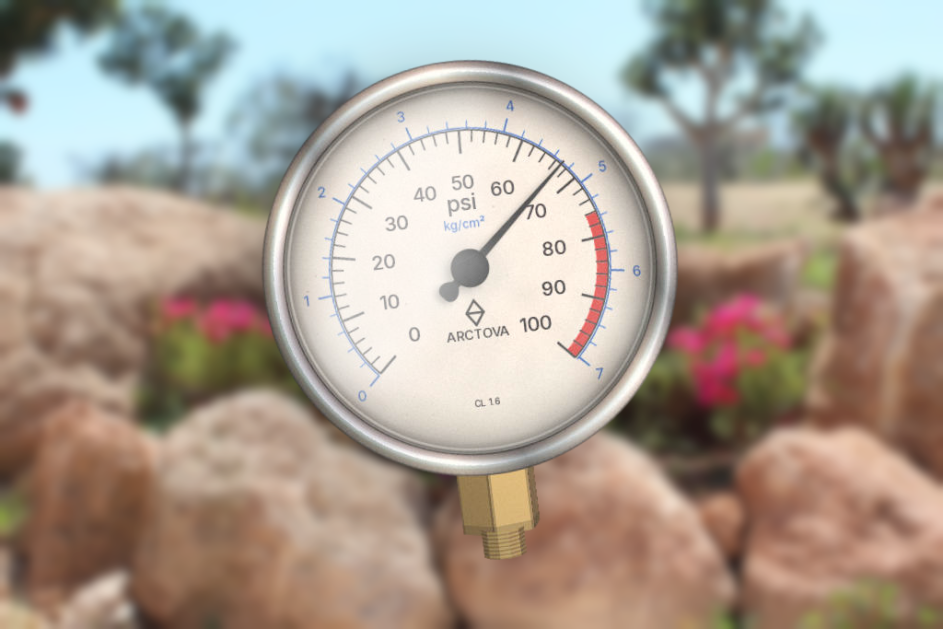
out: 67 psi
